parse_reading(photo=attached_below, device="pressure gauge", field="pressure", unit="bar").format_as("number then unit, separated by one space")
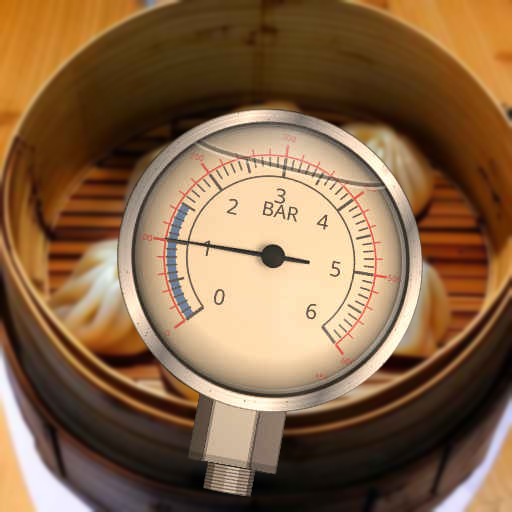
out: 1 bar
